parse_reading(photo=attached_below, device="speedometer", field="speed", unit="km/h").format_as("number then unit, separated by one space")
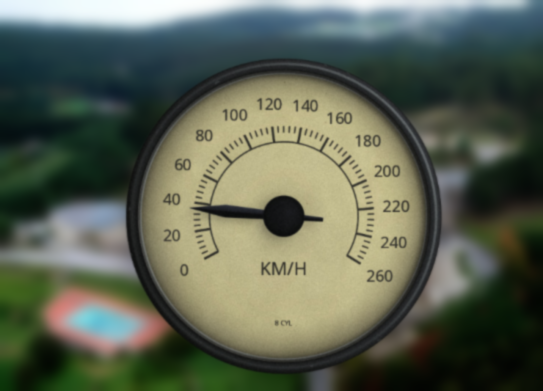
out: 36 km/h
